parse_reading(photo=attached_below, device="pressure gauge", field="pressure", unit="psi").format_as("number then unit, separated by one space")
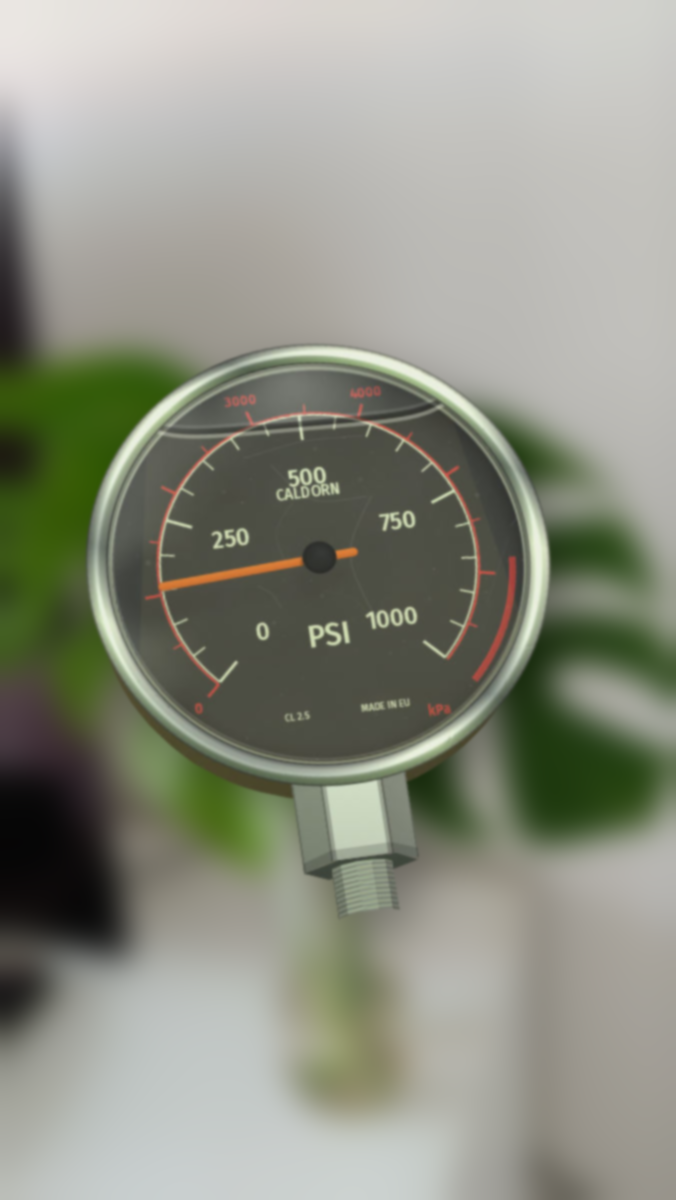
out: 150 psi
